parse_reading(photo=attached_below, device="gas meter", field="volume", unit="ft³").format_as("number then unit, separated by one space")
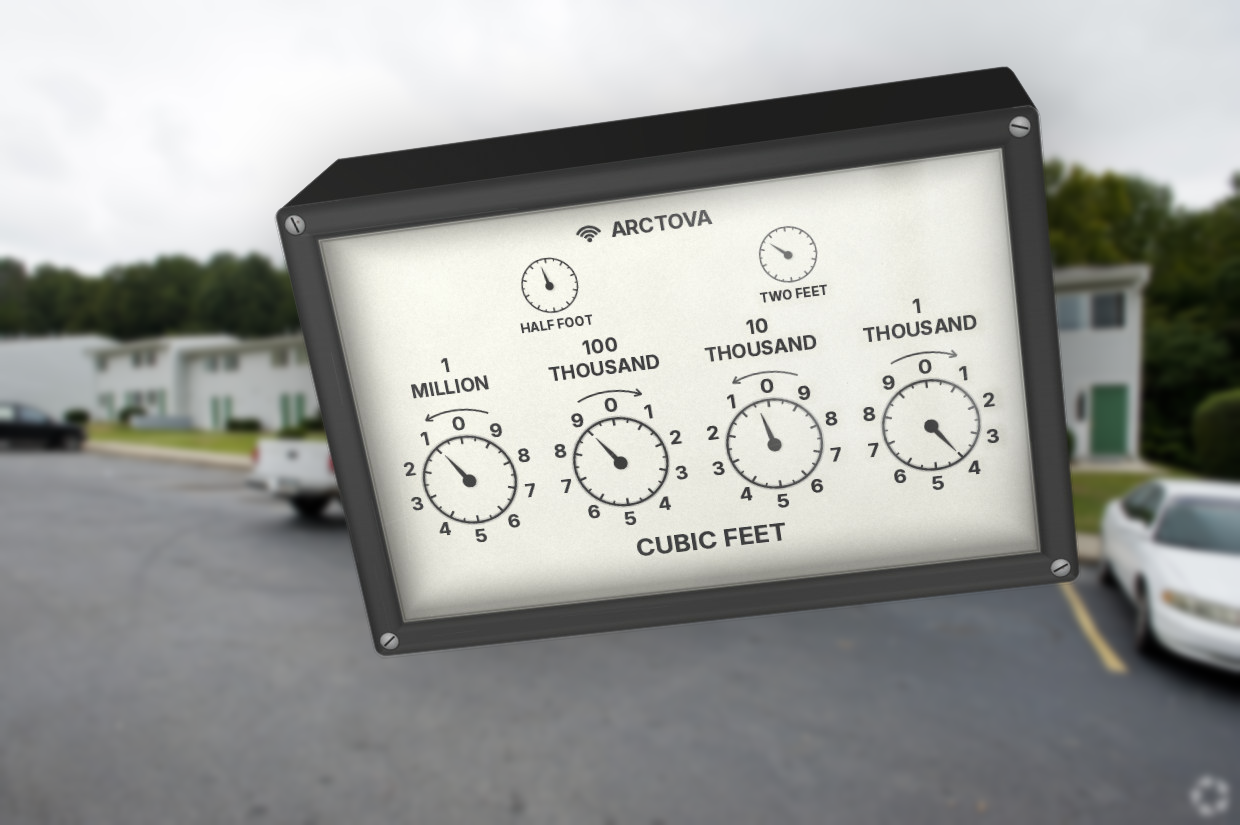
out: 90400 ft³
